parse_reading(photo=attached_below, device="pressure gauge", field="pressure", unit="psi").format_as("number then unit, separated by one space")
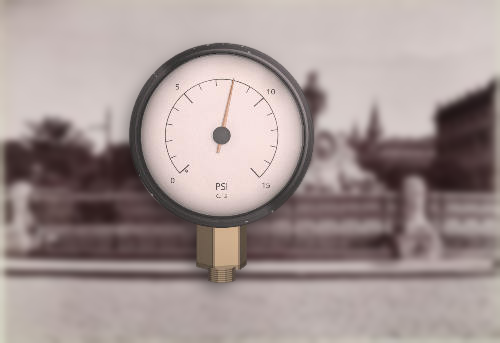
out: 8 psi
